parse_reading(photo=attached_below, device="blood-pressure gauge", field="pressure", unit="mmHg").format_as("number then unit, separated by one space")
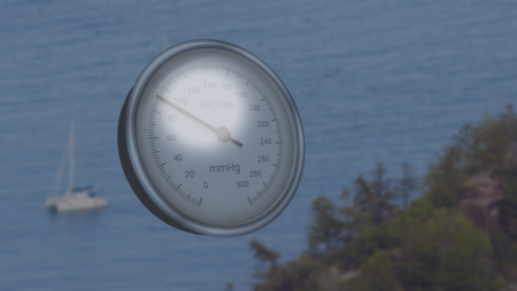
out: 90 mmHg
